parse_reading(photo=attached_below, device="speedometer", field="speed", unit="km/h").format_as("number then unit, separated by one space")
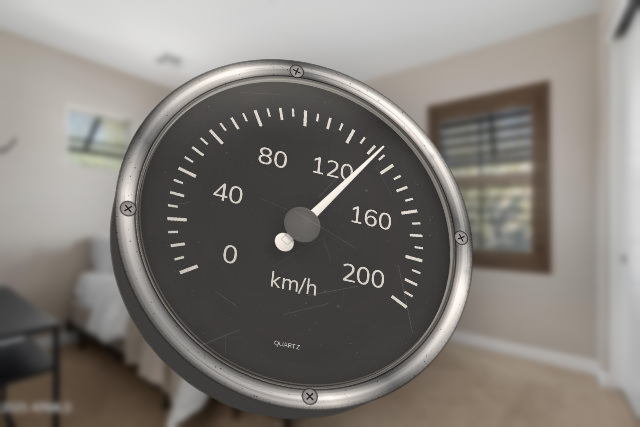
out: 132.5 km/h
